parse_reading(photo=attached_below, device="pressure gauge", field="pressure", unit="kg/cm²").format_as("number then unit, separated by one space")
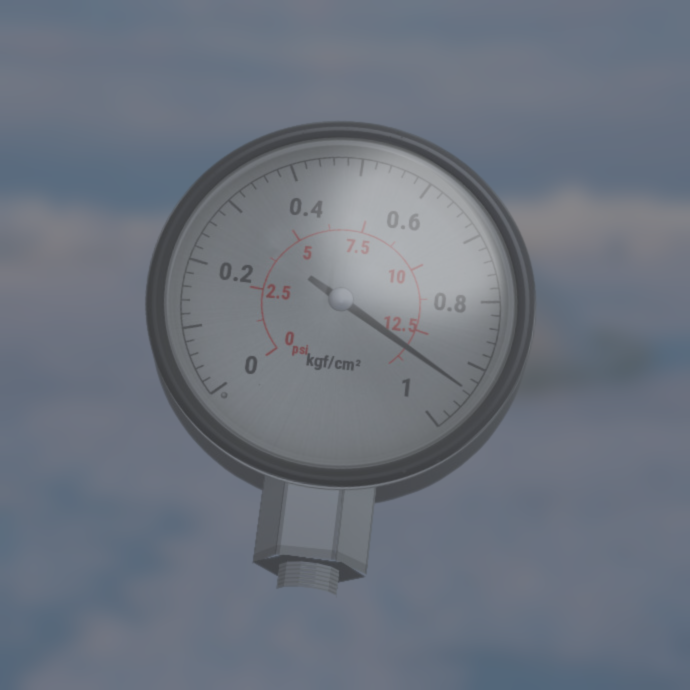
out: 0.94 kg/cm²
